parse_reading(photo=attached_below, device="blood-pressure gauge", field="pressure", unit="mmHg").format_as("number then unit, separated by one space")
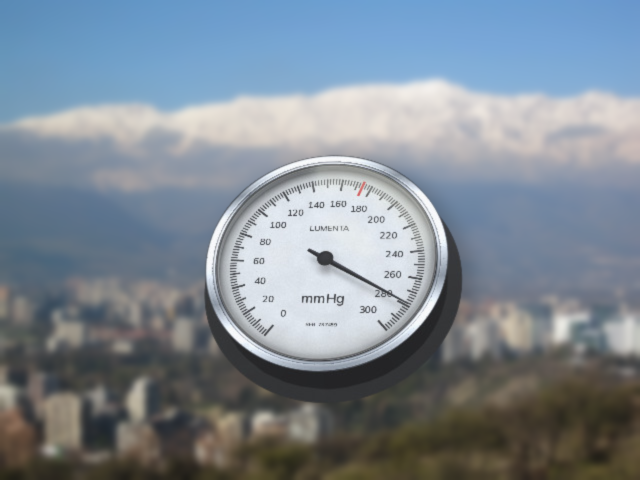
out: 280 mmHg
